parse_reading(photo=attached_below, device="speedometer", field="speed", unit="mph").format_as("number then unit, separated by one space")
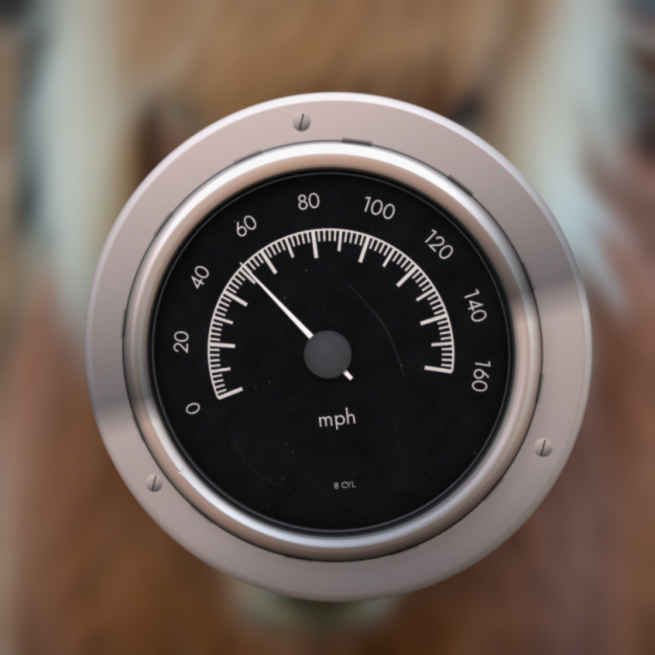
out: 52 mph
